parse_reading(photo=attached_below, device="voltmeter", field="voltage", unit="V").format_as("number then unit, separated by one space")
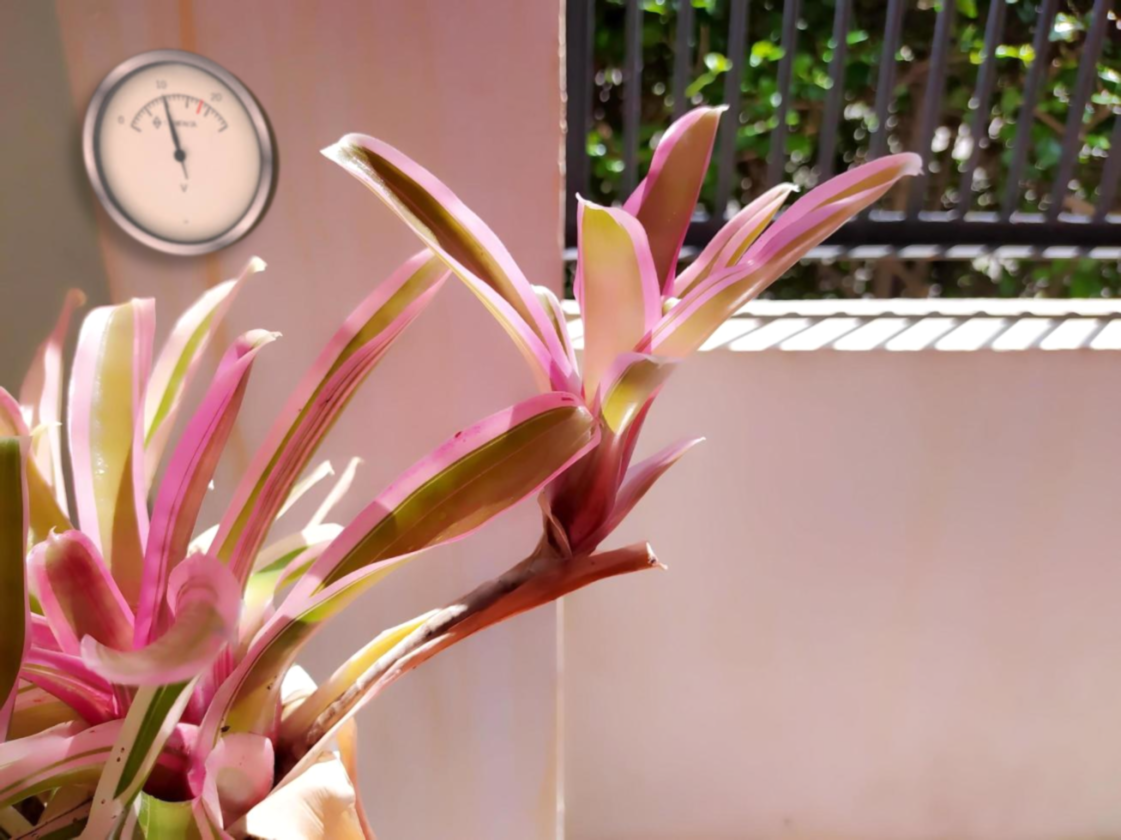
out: 10 V
